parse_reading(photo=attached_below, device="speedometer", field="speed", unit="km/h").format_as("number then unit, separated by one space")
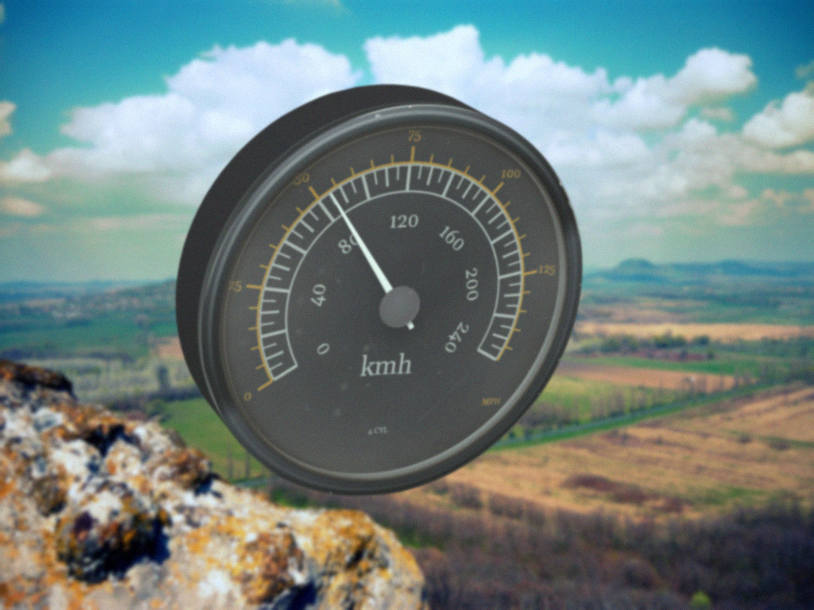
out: 85 km/h
